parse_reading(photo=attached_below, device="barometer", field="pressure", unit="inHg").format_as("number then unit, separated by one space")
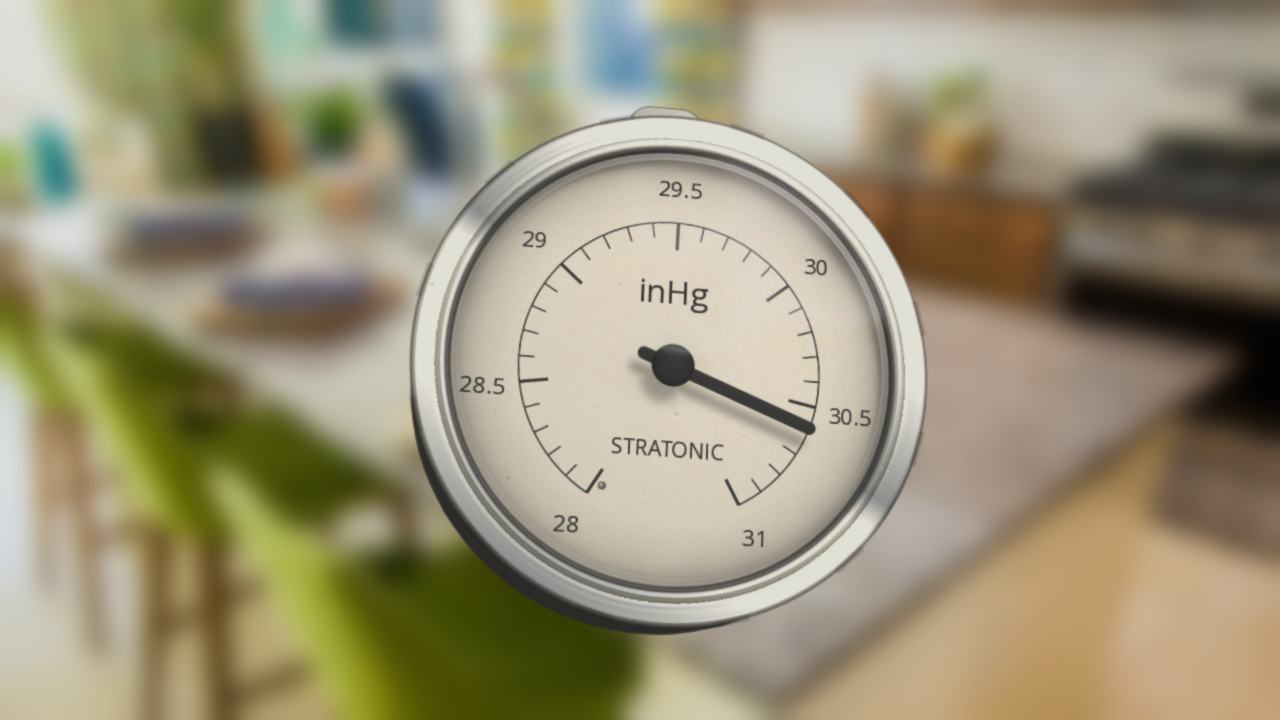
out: 30.6 inHg
